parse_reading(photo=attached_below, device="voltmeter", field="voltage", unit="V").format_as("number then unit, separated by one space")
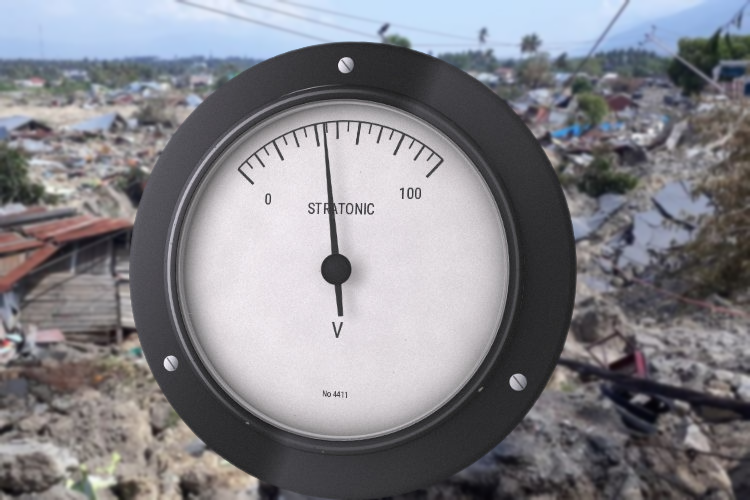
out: 45 V
